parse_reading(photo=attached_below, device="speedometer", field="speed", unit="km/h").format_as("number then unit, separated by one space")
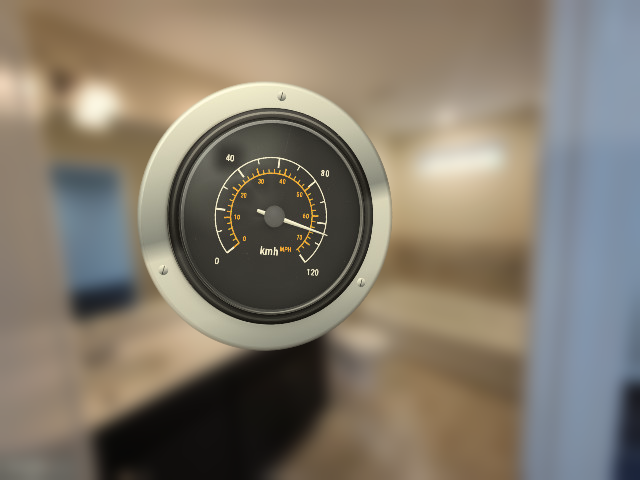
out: 105 km/h
